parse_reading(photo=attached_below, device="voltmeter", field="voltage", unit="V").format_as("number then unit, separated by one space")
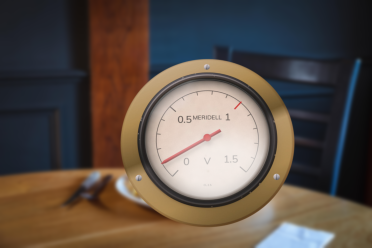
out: 0.1 V
